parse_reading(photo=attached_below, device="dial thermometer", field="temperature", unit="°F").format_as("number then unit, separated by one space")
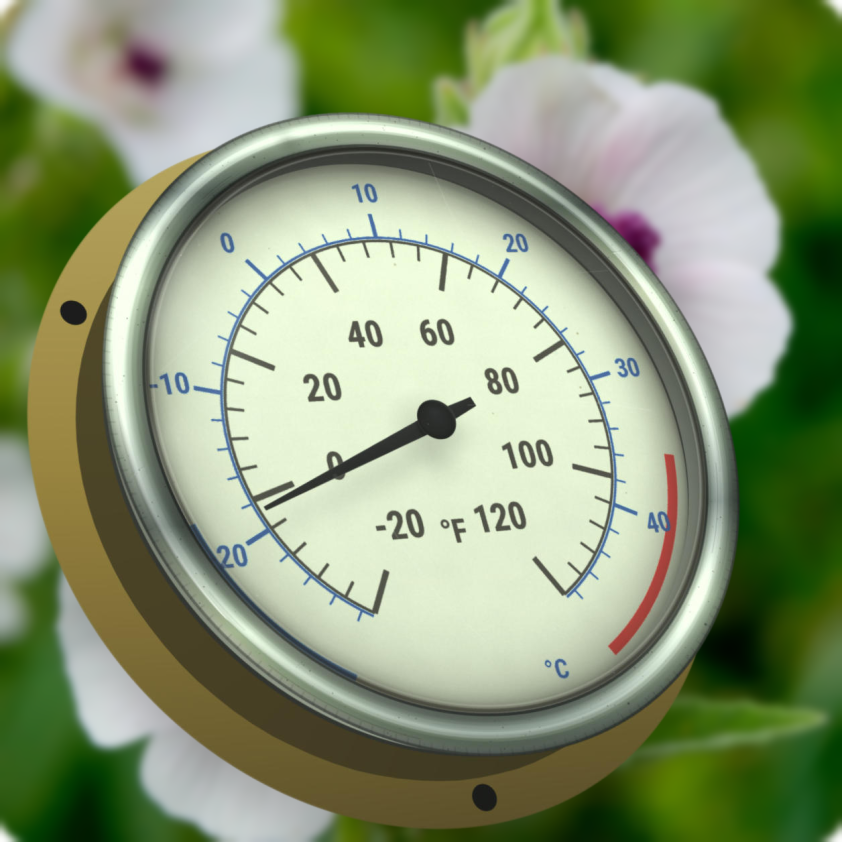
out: -2 °F
